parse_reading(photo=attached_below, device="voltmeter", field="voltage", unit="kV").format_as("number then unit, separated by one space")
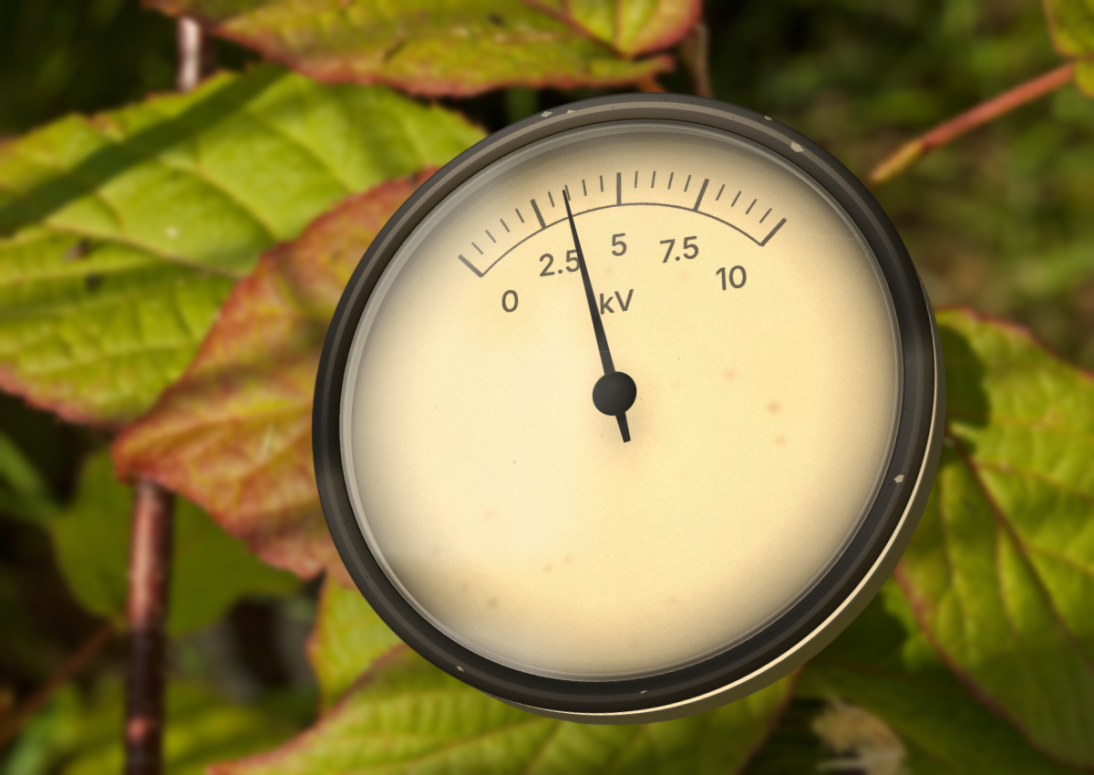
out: 3.5 kV
